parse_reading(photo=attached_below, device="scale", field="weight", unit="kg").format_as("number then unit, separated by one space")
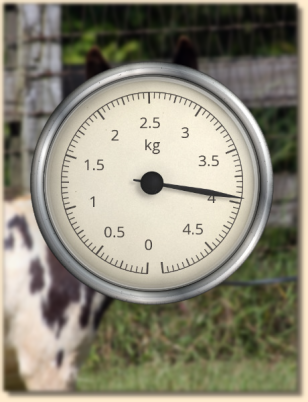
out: 3.95 kg
